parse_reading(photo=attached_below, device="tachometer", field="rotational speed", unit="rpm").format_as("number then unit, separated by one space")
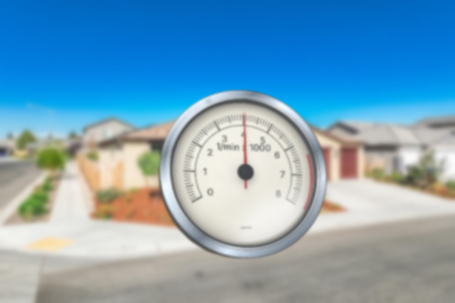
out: 4000 rpm
